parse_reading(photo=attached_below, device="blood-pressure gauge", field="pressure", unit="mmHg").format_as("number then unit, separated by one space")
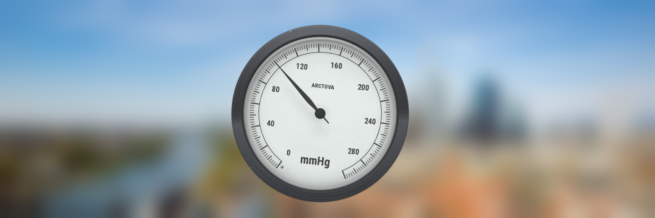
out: 100 mmHg
